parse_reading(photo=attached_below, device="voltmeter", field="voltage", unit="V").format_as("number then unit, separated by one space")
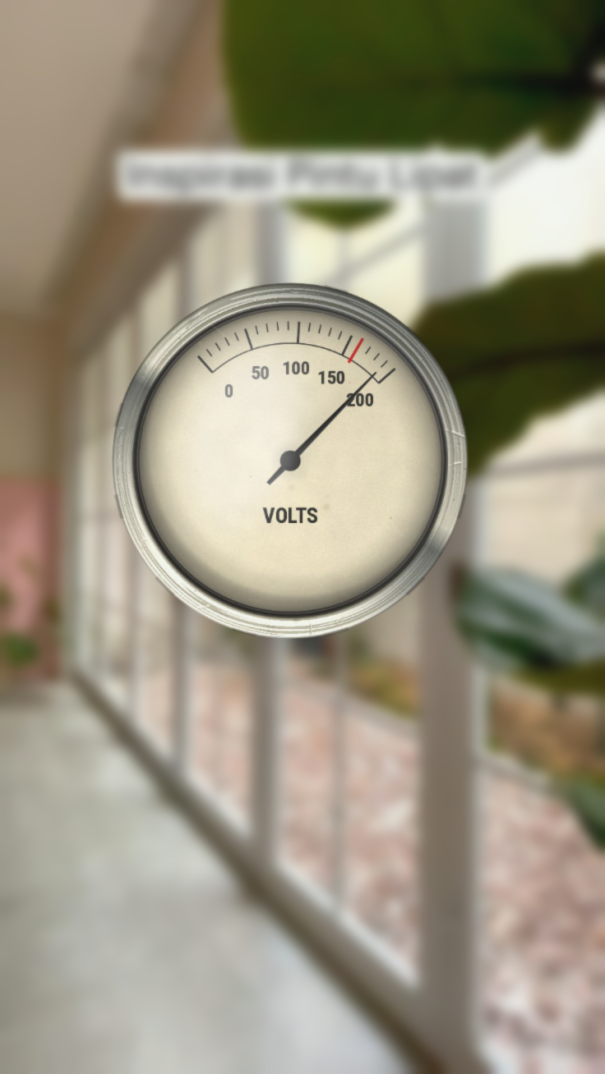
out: 190 V
